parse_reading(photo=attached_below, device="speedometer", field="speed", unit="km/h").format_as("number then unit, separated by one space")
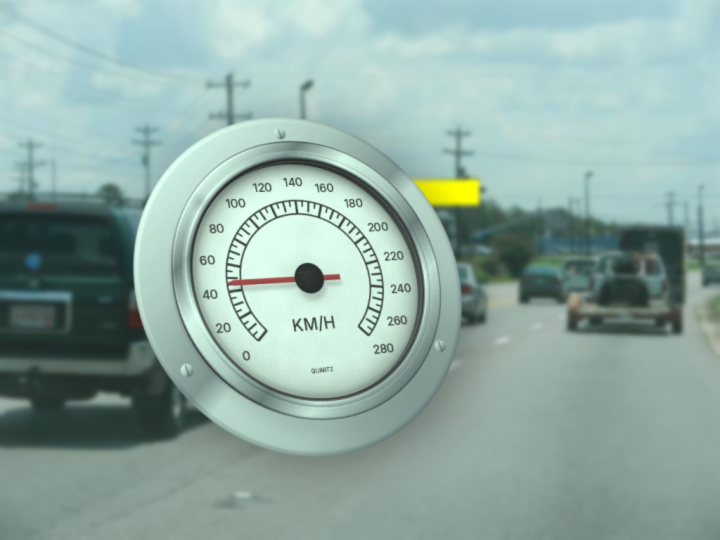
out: 45 km/h
